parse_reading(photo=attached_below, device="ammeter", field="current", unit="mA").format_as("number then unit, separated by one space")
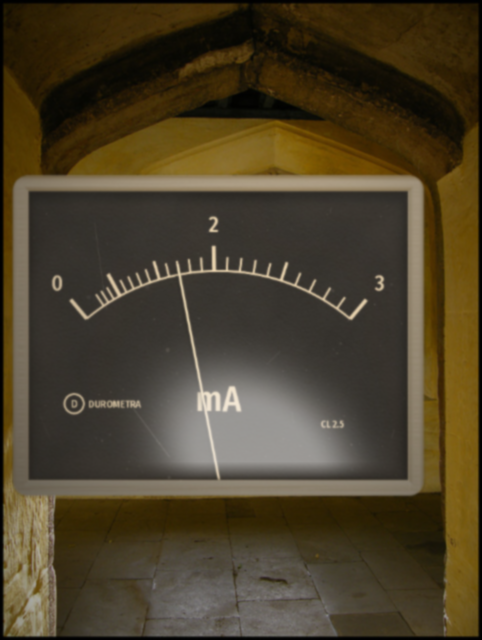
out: 1.7 mA
